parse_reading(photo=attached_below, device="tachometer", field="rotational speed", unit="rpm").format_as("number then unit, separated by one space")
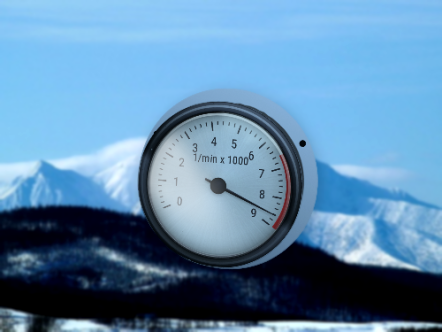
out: 8600 rpm
